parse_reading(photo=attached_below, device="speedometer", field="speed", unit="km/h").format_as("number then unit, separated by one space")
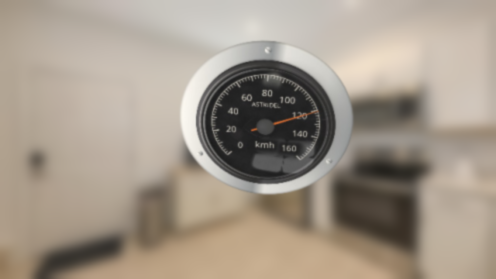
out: 120 km/h
